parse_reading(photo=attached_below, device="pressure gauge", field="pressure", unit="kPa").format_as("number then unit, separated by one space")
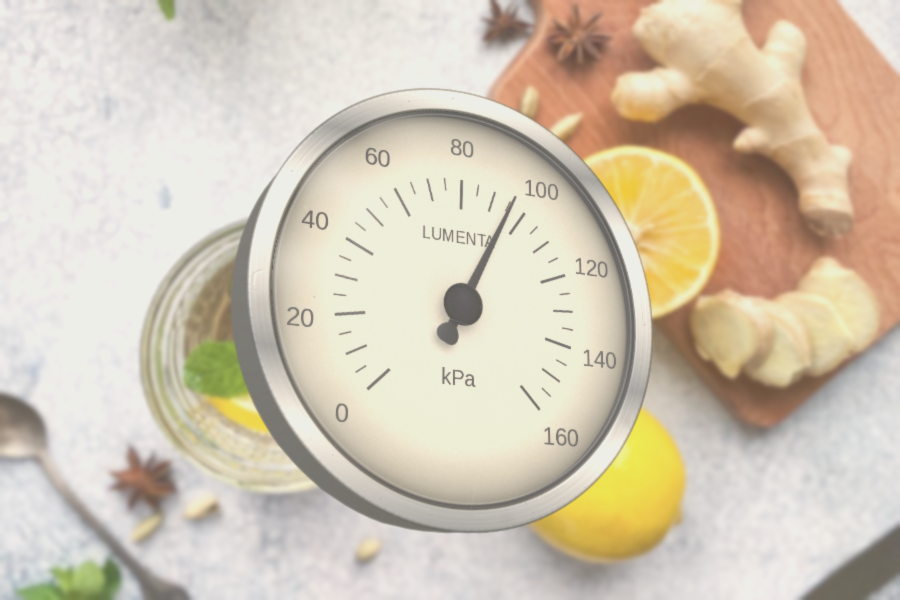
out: 95 kPa
